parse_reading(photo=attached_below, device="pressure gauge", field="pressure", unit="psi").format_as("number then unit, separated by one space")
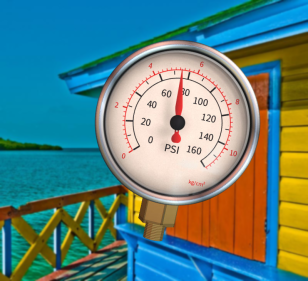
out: 75 psi
